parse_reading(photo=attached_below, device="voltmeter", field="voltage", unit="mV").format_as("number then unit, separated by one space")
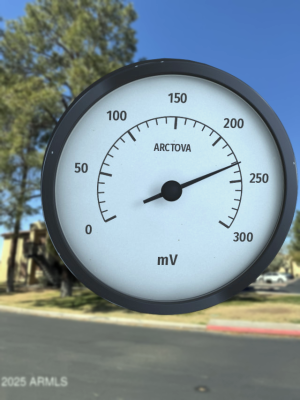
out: 230 mV
